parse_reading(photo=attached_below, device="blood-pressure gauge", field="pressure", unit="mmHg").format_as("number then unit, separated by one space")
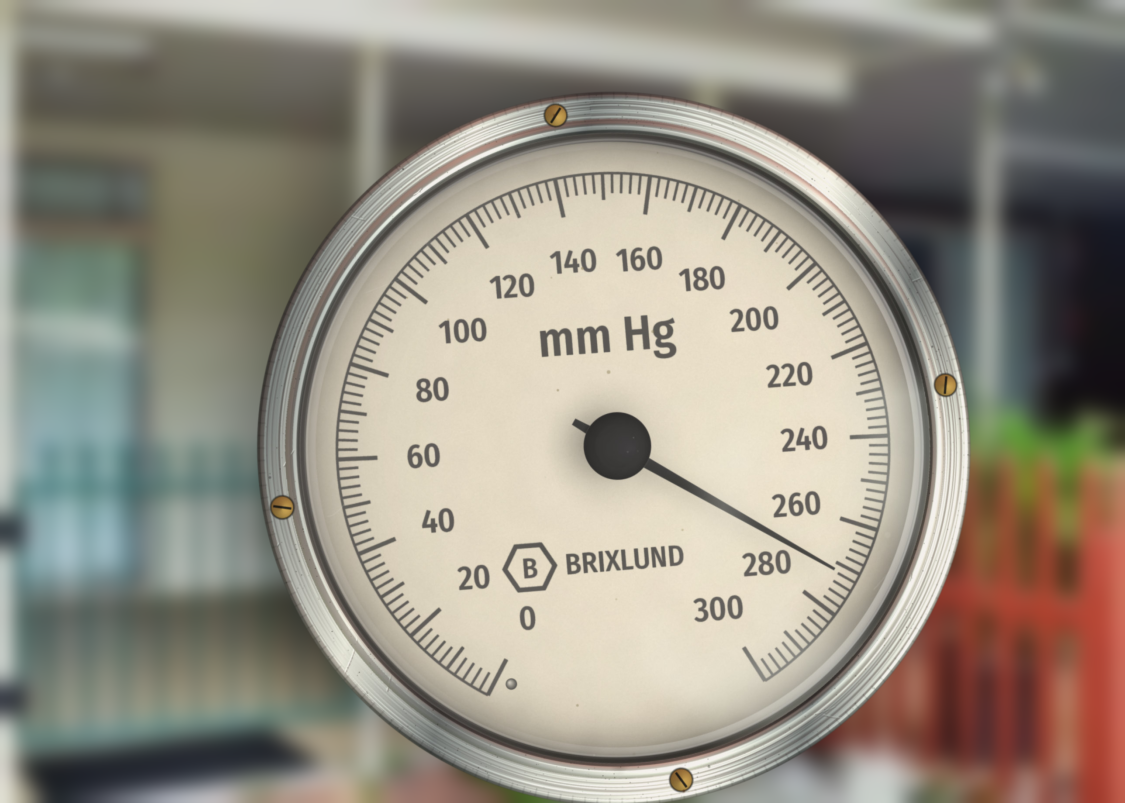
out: 272 mmHg
